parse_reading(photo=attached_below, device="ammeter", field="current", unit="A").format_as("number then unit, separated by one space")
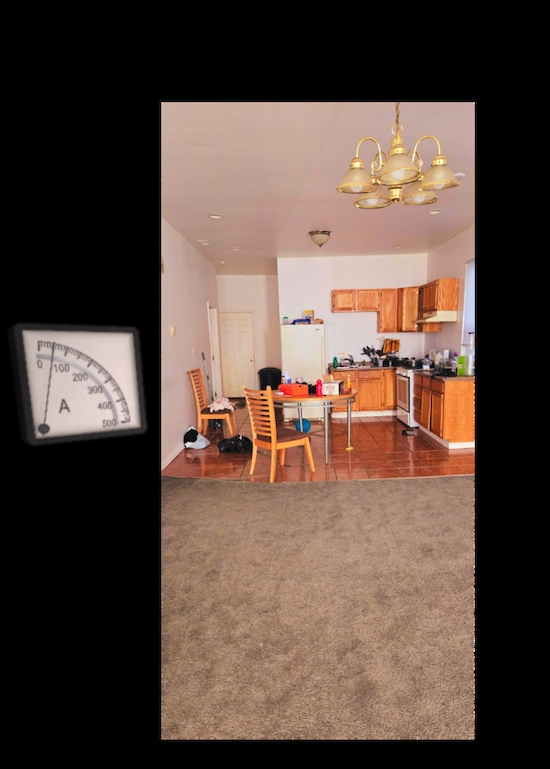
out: 50 A
